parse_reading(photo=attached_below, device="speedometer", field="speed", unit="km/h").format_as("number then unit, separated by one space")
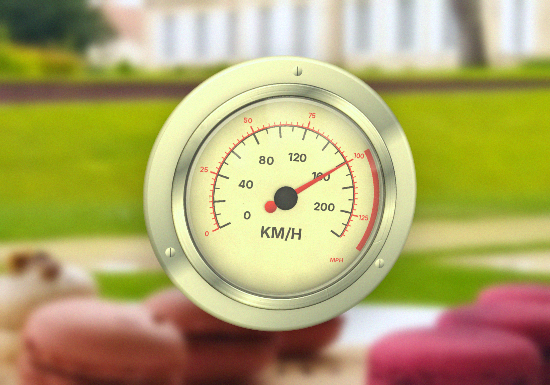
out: 160 km/h
